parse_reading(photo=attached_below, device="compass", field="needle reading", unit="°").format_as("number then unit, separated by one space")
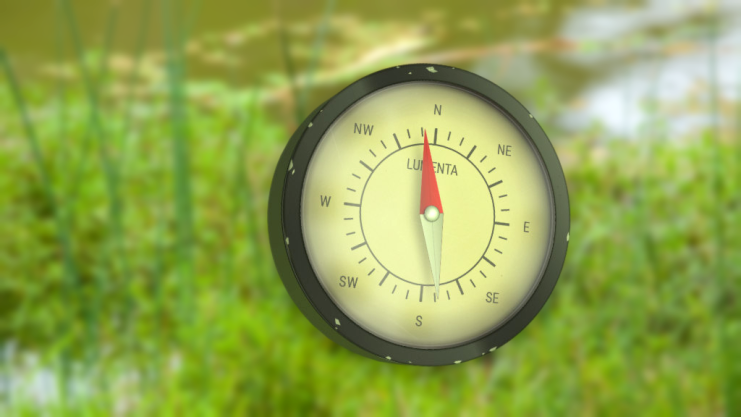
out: 350 °
